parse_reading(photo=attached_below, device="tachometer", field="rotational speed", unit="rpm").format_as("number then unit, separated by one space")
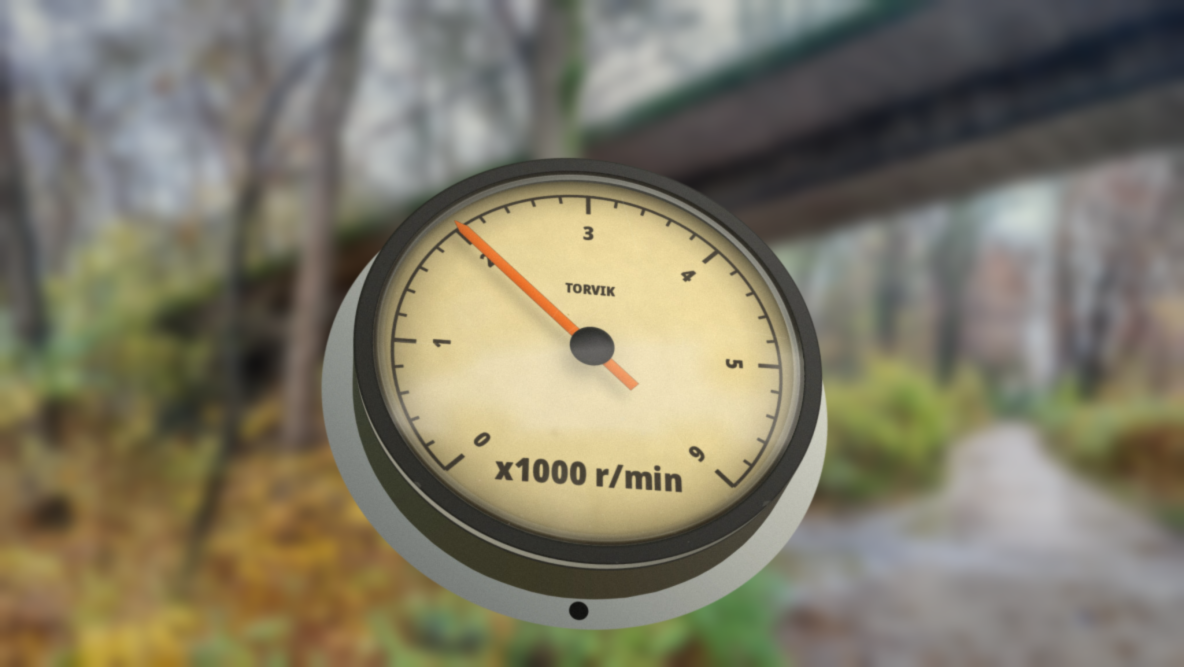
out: 2000 rpm
